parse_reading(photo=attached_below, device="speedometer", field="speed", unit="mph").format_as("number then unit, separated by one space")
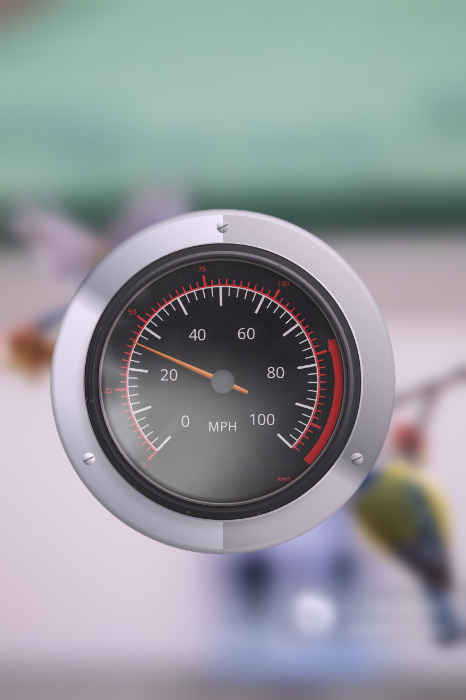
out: 26 mph
